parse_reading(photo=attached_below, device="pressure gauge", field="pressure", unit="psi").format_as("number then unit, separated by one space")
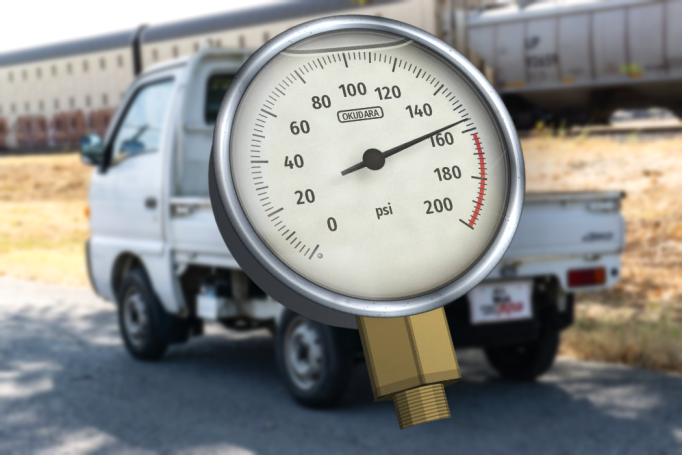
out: 156 psi
